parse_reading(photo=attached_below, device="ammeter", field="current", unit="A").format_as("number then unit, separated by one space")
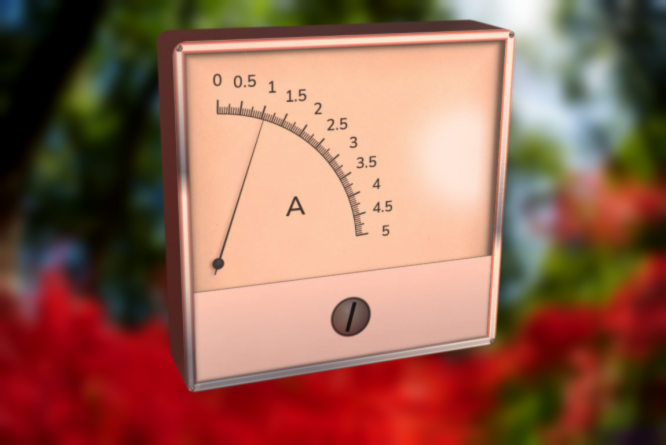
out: 1 A
